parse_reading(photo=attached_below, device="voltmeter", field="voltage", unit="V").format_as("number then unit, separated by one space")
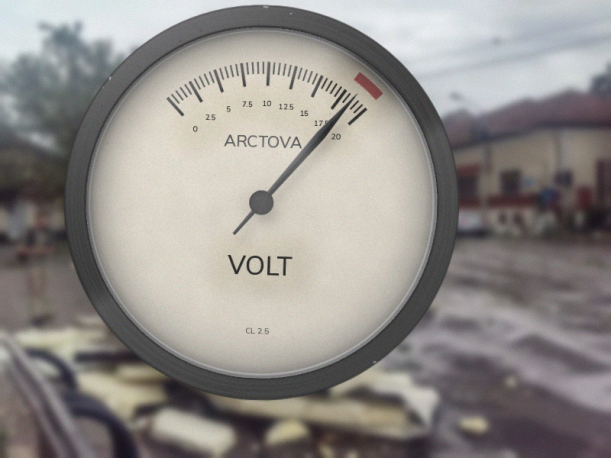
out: 18.5 V
